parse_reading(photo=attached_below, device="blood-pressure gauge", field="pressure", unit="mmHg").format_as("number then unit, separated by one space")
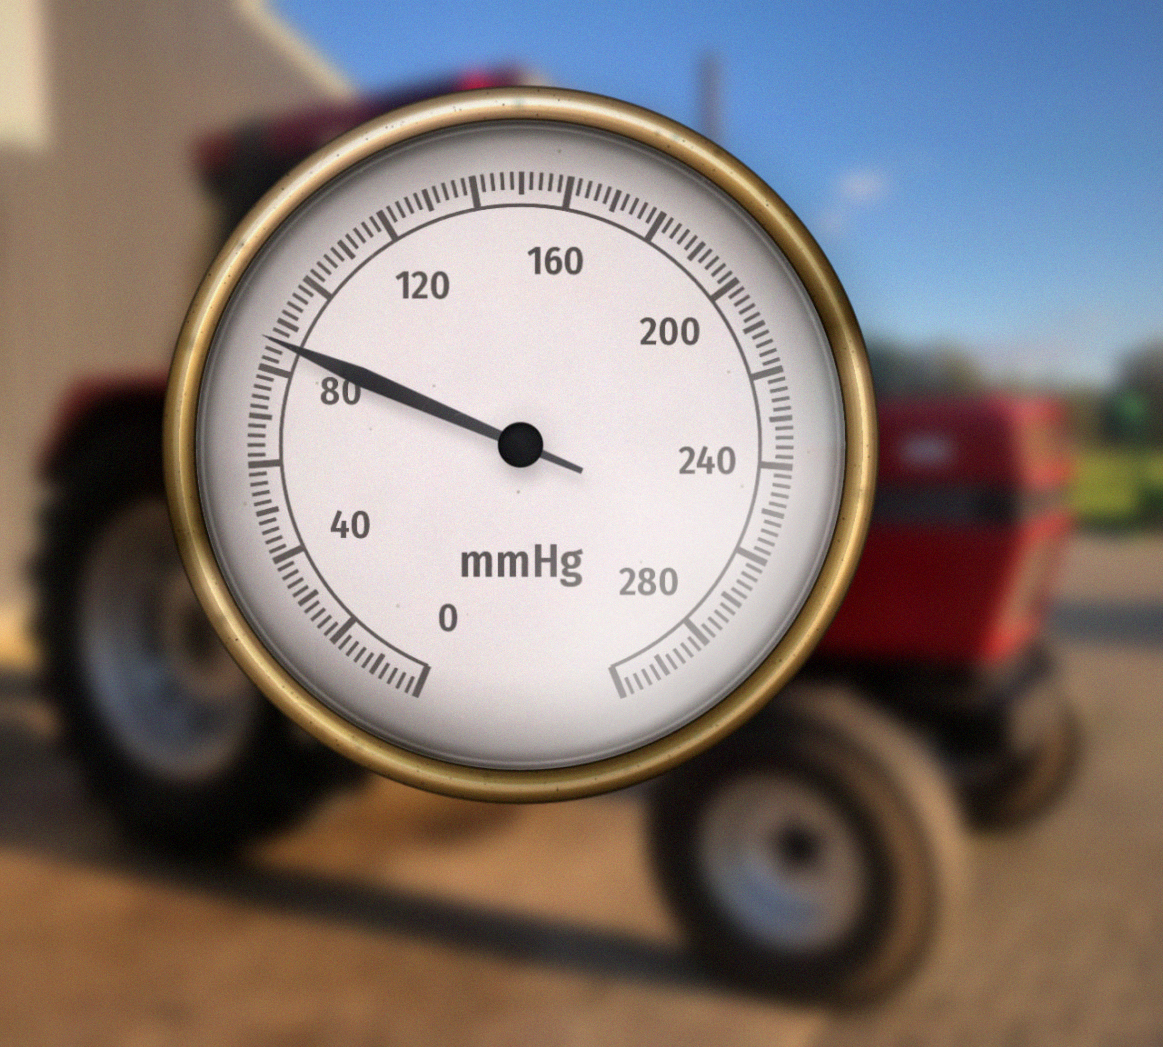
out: 86 mmHg
